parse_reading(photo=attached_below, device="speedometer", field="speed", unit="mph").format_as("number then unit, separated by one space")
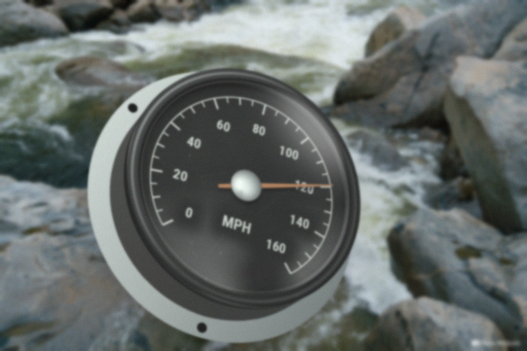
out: 120 mph
